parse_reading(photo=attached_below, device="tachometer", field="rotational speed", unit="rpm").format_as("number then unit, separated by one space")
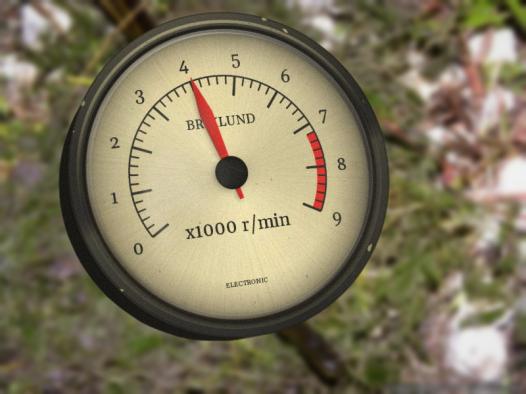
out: 4000 rpm
